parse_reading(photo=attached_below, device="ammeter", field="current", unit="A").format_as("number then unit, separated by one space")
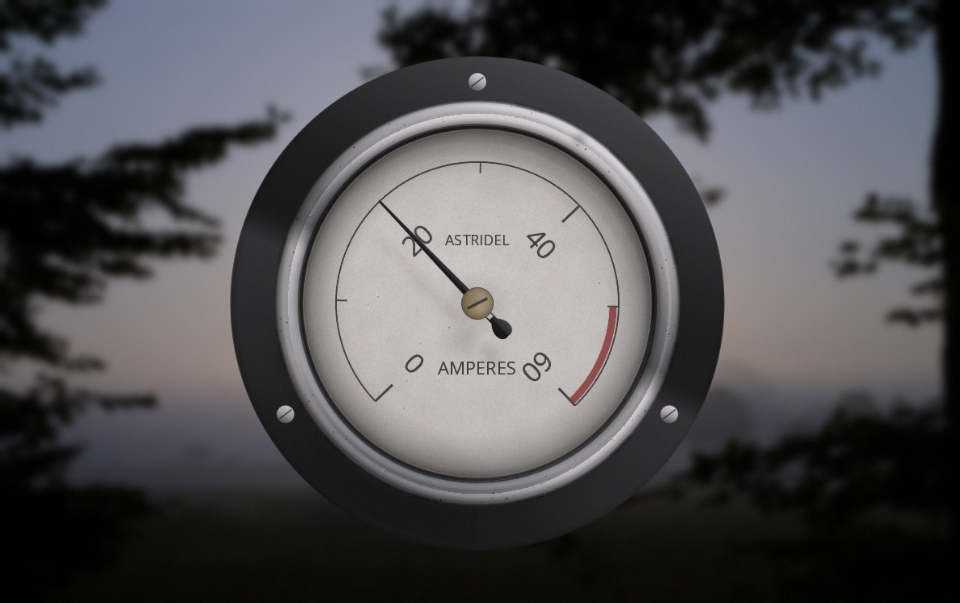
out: 20 A
